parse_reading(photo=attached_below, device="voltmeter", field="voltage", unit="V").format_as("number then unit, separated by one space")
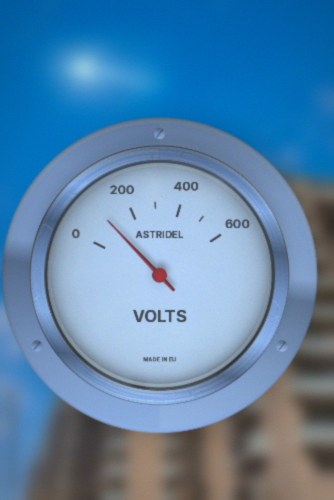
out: 100 V
